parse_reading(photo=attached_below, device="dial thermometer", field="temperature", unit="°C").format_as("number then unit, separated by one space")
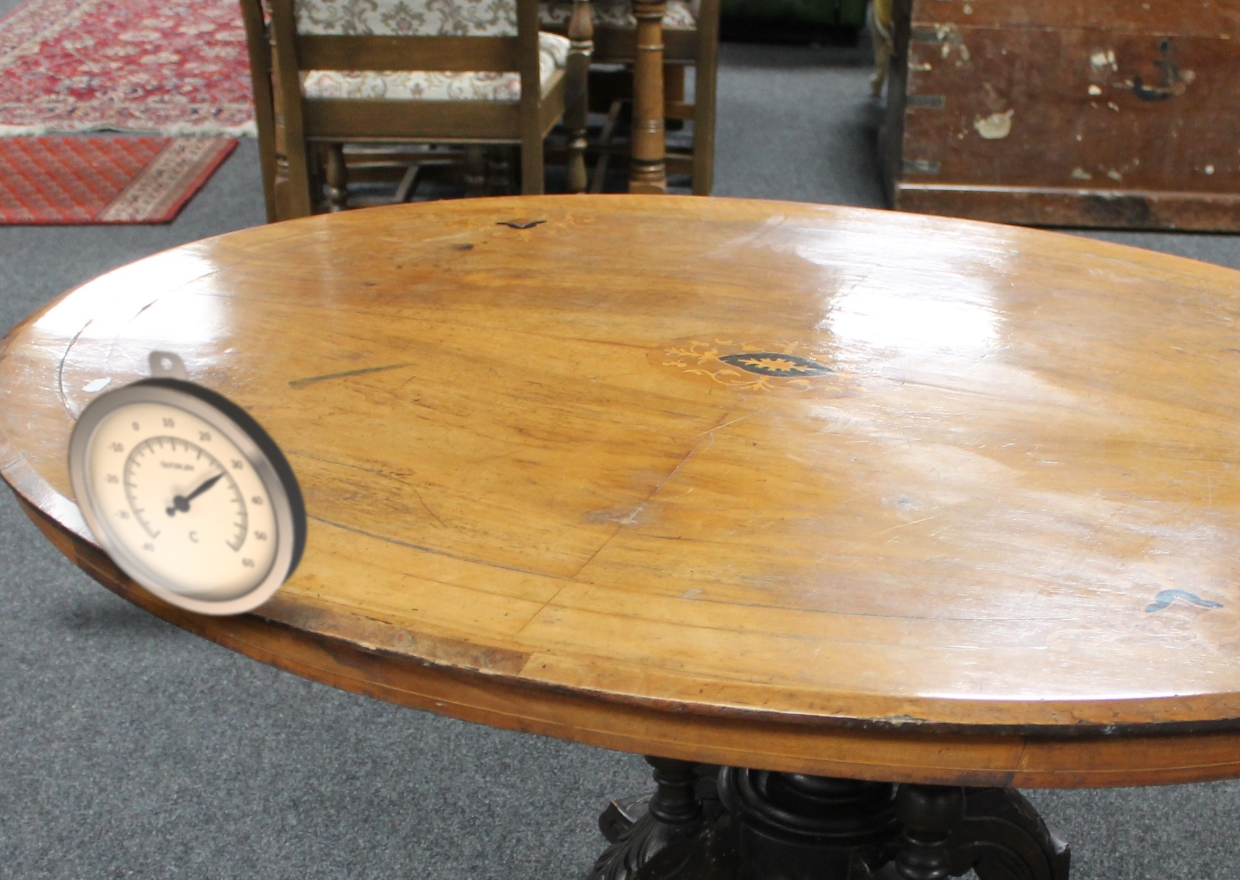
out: 30 °C
